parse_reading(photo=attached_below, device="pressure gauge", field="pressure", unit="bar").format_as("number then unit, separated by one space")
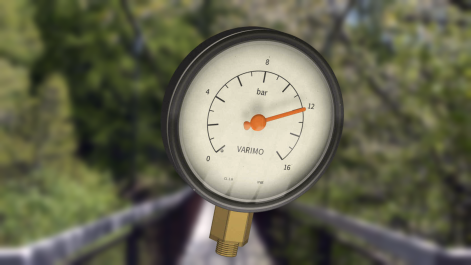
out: 12 bar
